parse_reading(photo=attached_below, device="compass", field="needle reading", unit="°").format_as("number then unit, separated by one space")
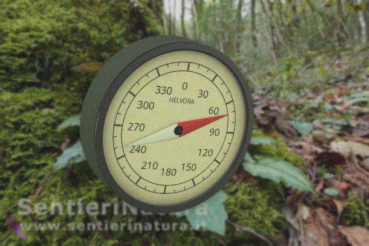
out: 70 °
